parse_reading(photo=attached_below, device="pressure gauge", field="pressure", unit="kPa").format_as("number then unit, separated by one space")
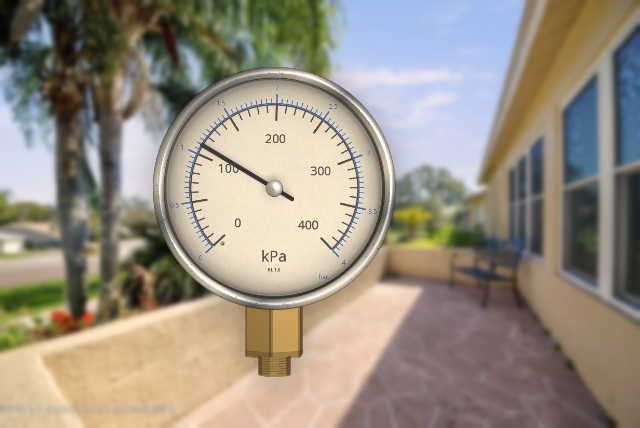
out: 110 kPa
